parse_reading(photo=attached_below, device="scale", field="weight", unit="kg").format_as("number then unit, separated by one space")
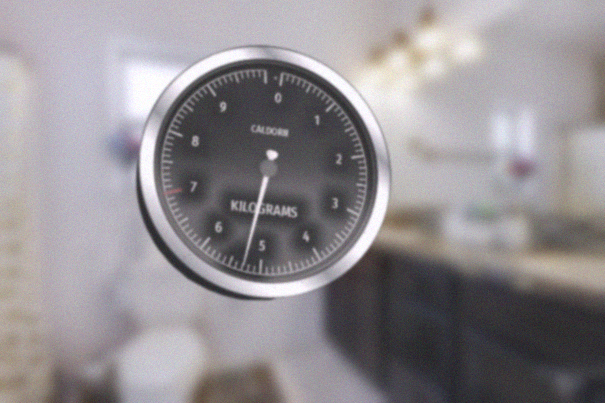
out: 5.3 kg
